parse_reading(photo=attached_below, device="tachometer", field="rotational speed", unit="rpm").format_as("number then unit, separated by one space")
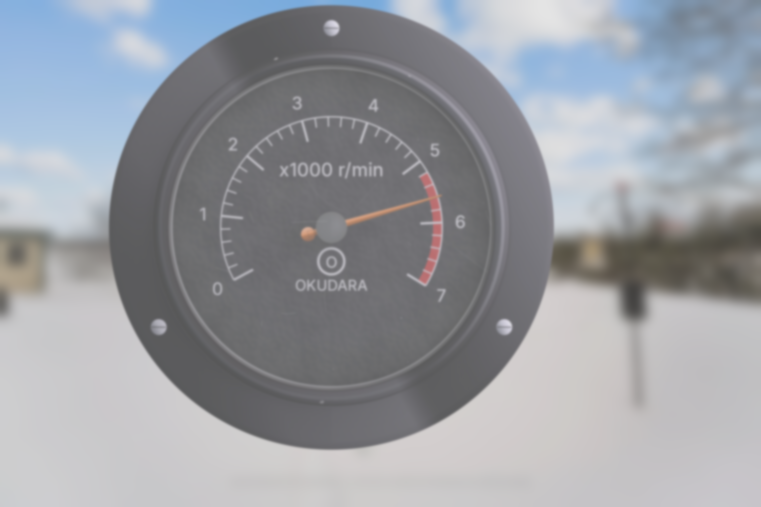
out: 5600 rpm
